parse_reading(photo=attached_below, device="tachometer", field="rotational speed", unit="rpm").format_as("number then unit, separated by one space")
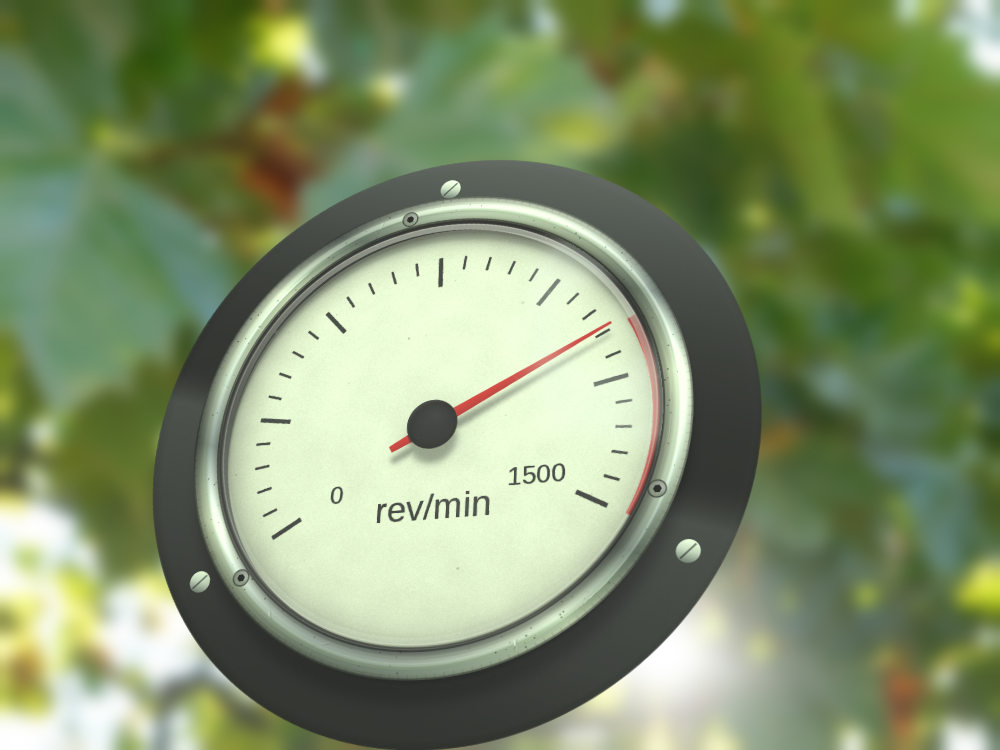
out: 1150 rpm
